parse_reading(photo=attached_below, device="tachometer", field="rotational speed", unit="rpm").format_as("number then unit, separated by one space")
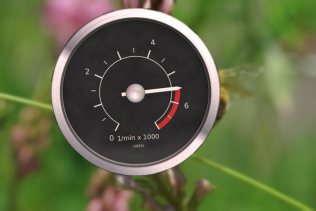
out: 5500 rpm
